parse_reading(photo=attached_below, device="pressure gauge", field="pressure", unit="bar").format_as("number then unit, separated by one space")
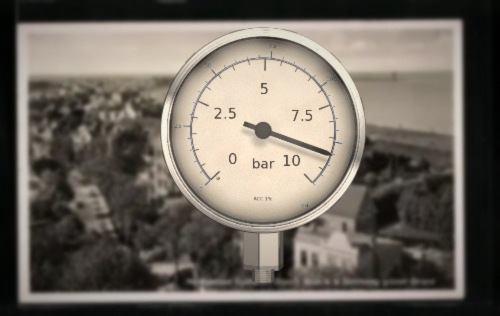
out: 9 bar
